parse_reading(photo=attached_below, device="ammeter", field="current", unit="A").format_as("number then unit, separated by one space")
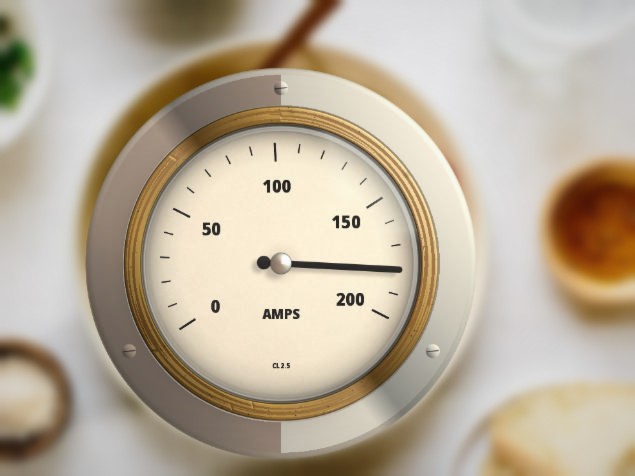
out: 180 A
